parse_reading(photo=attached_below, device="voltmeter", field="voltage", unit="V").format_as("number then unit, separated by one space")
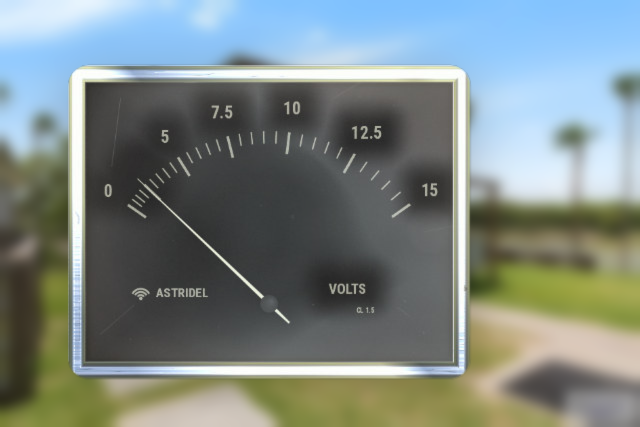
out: 2.5 V
